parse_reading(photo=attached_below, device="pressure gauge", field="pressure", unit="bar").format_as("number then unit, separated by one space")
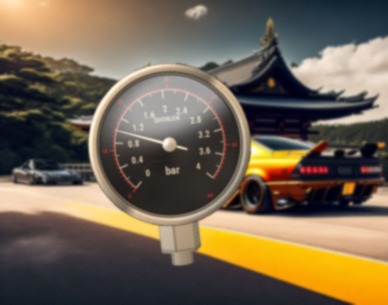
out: 1 bar
